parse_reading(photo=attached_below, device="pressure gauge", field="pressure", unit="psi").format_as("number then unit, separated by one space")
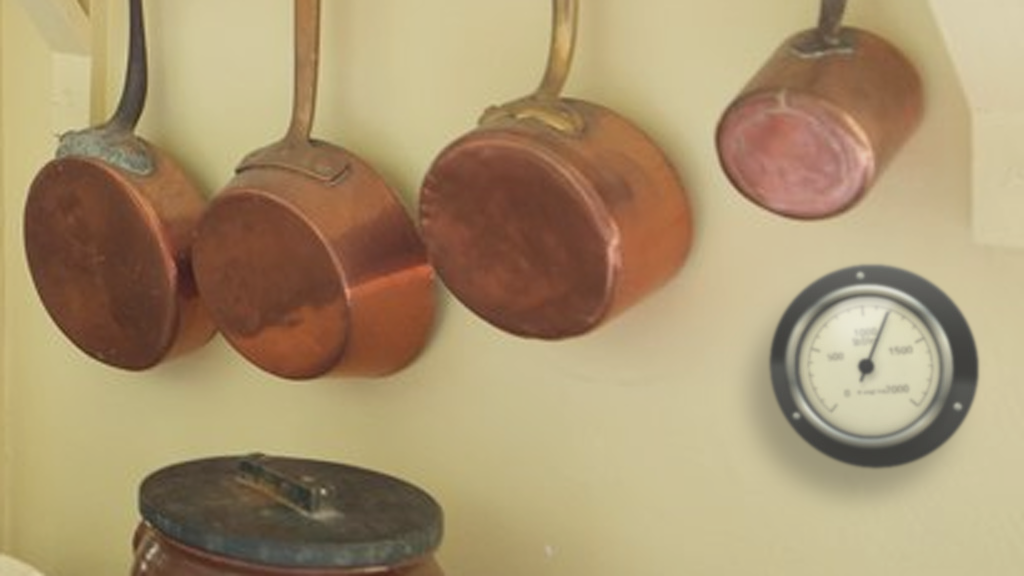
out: 1200 psi
